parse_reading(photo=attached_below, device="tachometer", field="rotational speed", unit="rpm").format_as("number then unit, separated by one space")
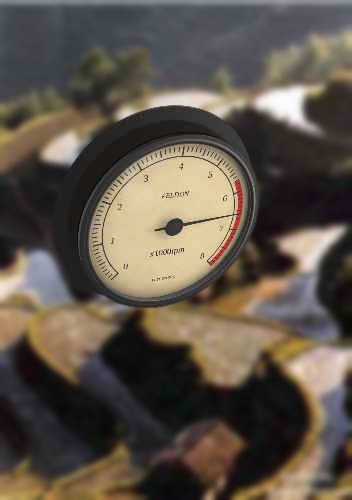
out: 6500 rpm
